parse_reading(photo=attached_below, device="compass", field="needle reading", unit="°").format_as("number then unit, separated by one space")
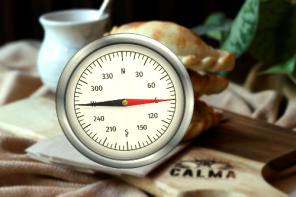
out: 90 °
